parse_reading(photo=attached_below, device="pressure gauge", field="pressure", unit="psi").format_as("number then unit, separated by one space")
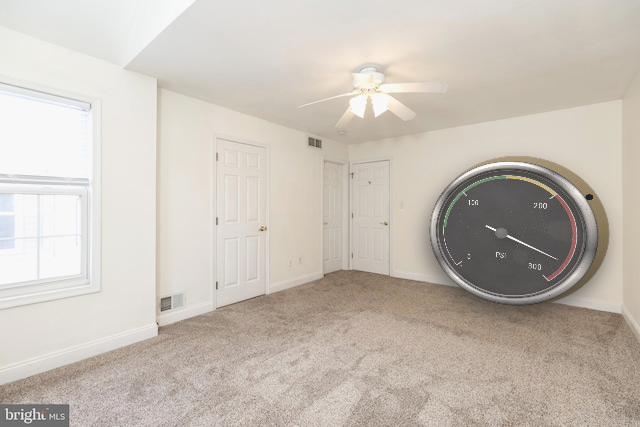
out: 275 psi
